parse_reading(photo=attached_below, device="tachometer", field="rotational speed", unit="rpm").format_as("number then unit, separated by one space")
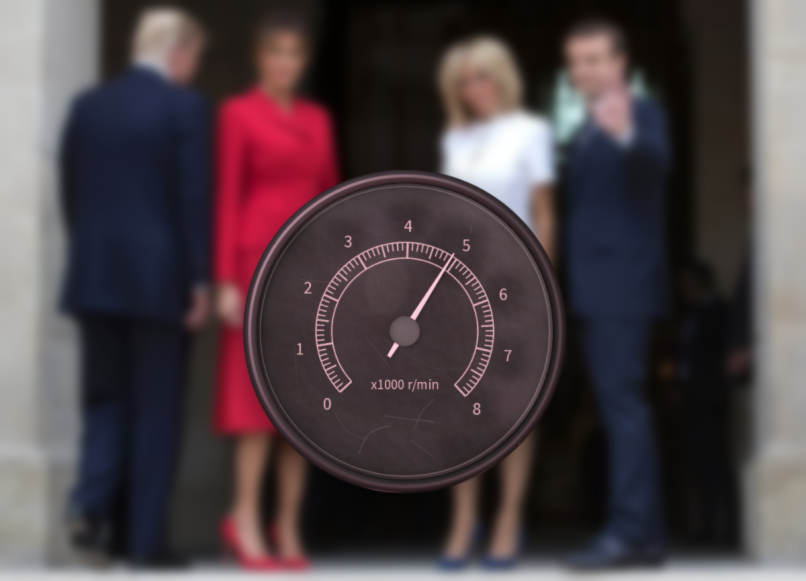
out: 4900 rpm
